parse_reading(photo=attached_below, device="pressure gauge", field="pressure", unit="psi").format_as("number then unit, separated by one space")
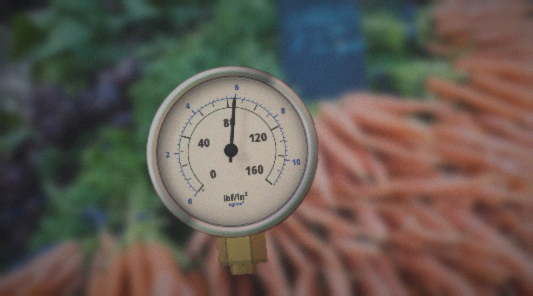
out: 85 psi
